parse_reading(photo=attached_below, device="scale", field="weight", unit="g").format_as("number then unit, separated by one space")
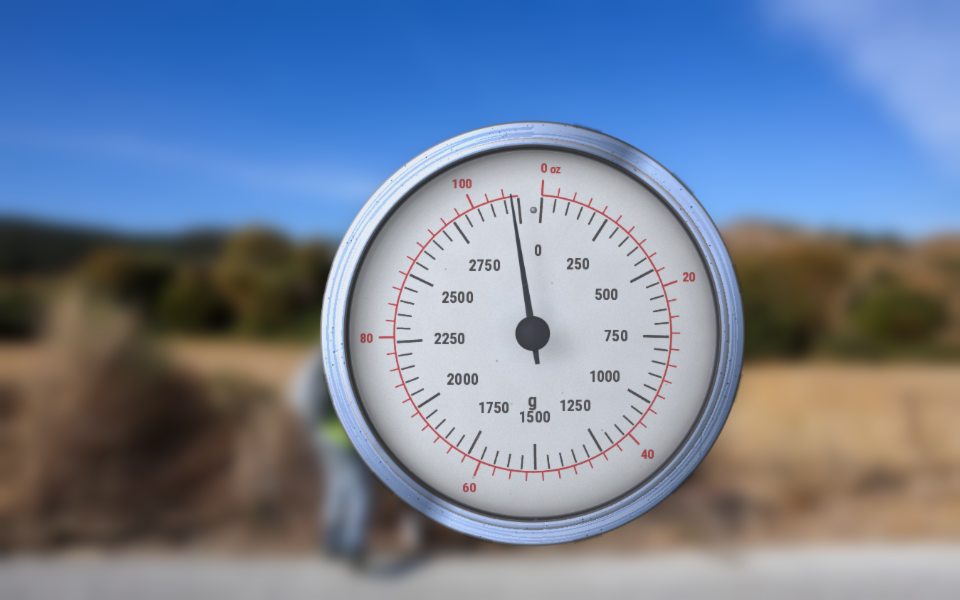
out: 2975 g
